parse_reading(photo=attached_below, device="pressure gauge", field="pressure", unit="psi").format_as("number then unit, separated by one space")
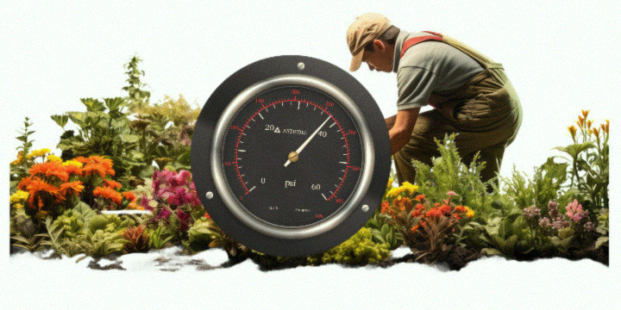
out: 38 psi
